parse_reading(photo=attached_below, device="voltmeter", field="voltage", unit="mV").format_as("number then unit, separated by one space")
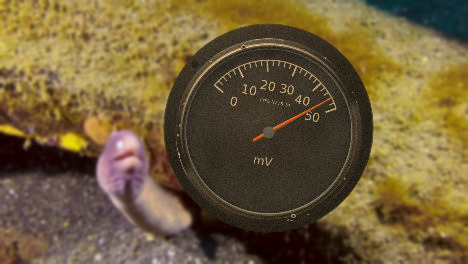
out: 46 mV
